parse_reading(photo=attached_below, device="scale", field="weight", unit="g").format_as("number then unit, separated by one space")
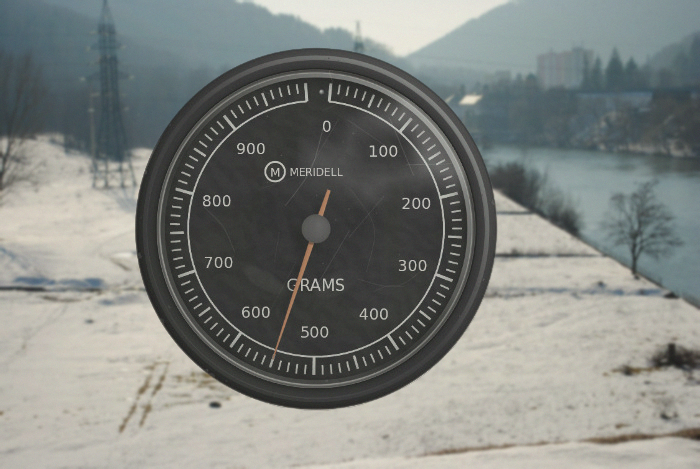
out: 550 g
